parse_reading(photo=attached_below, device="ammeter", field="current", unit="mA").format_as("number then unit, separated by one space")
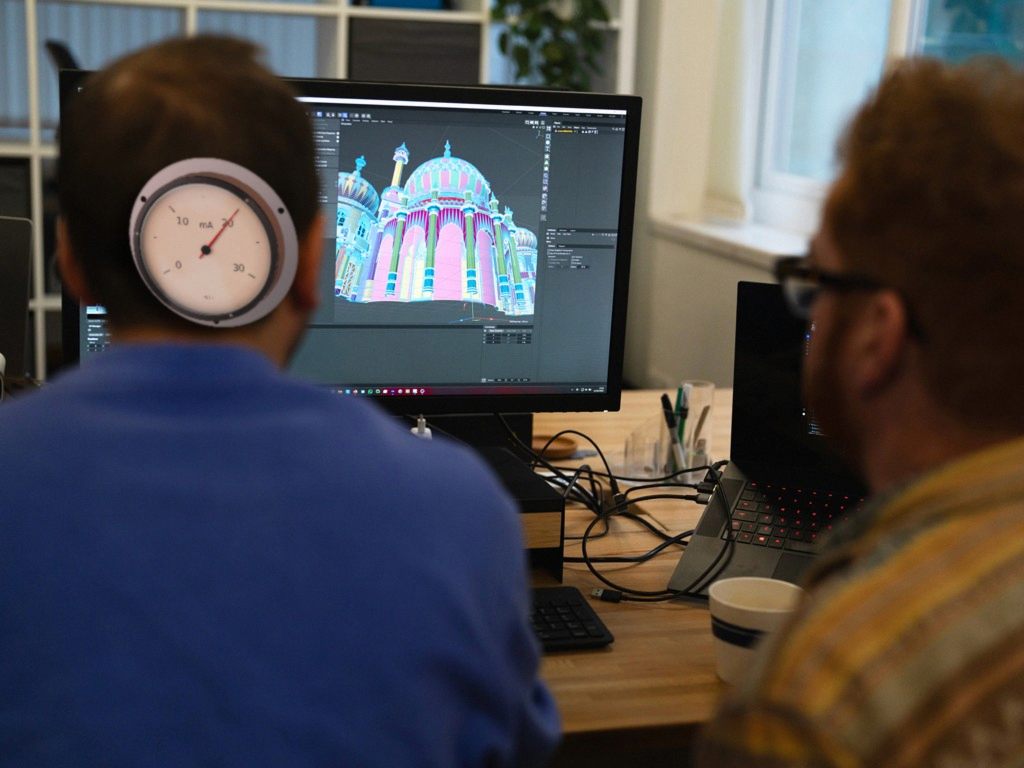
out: 20 mA
